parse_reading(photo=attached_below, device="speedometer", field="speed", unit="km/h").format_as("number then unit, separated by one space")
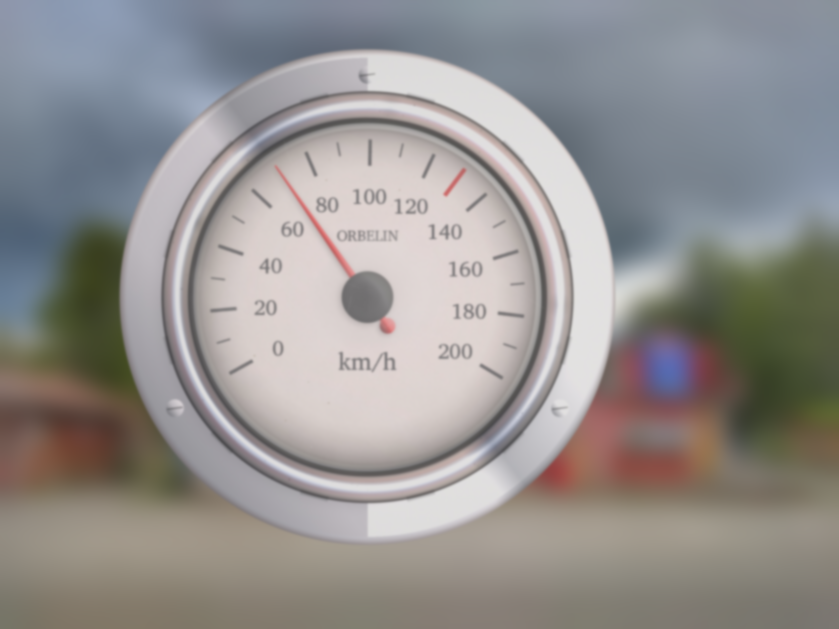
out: 70 km/h
